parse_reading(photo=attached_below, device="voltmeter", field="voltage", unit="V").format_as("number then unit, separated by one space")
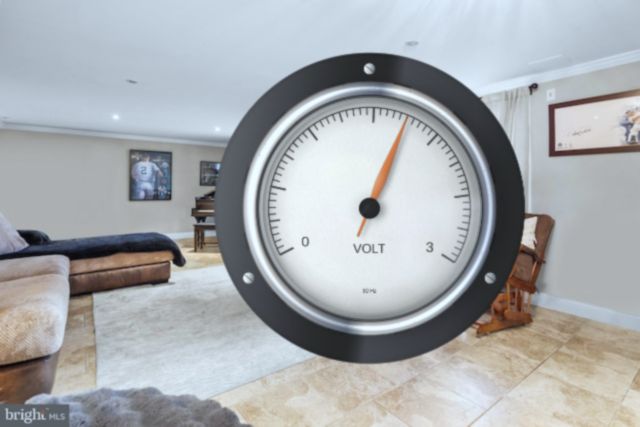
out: 1.75 V
